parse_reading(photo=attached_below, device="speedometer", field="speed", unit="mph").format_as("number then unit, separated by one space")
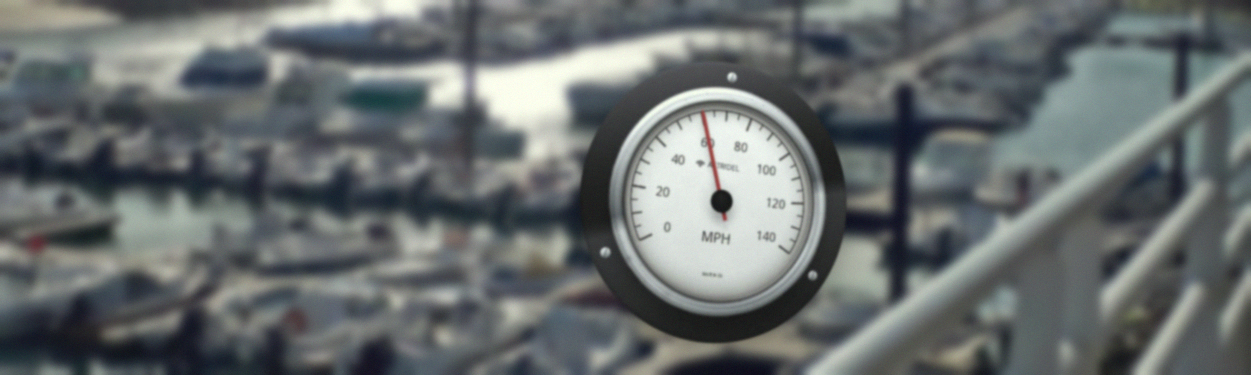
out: 60 mph
